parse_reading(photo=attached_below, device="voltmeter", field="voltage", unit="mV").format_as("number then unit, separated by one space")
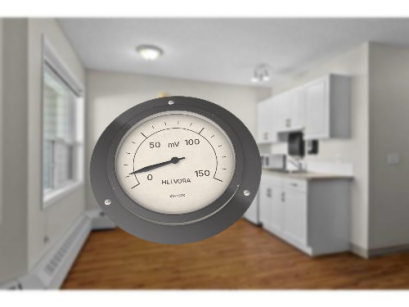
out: 10 mV
